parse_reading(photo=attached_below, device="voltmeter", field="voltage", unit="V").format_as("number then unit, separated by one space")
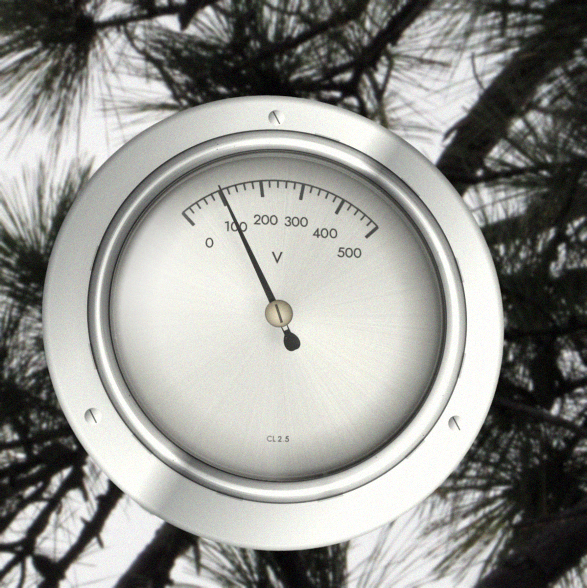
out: 100 V
